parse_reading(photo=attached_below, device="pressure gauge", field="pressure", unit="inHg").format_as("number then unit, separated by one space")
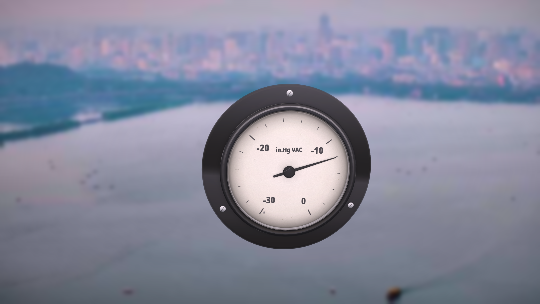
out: -8 inHg
